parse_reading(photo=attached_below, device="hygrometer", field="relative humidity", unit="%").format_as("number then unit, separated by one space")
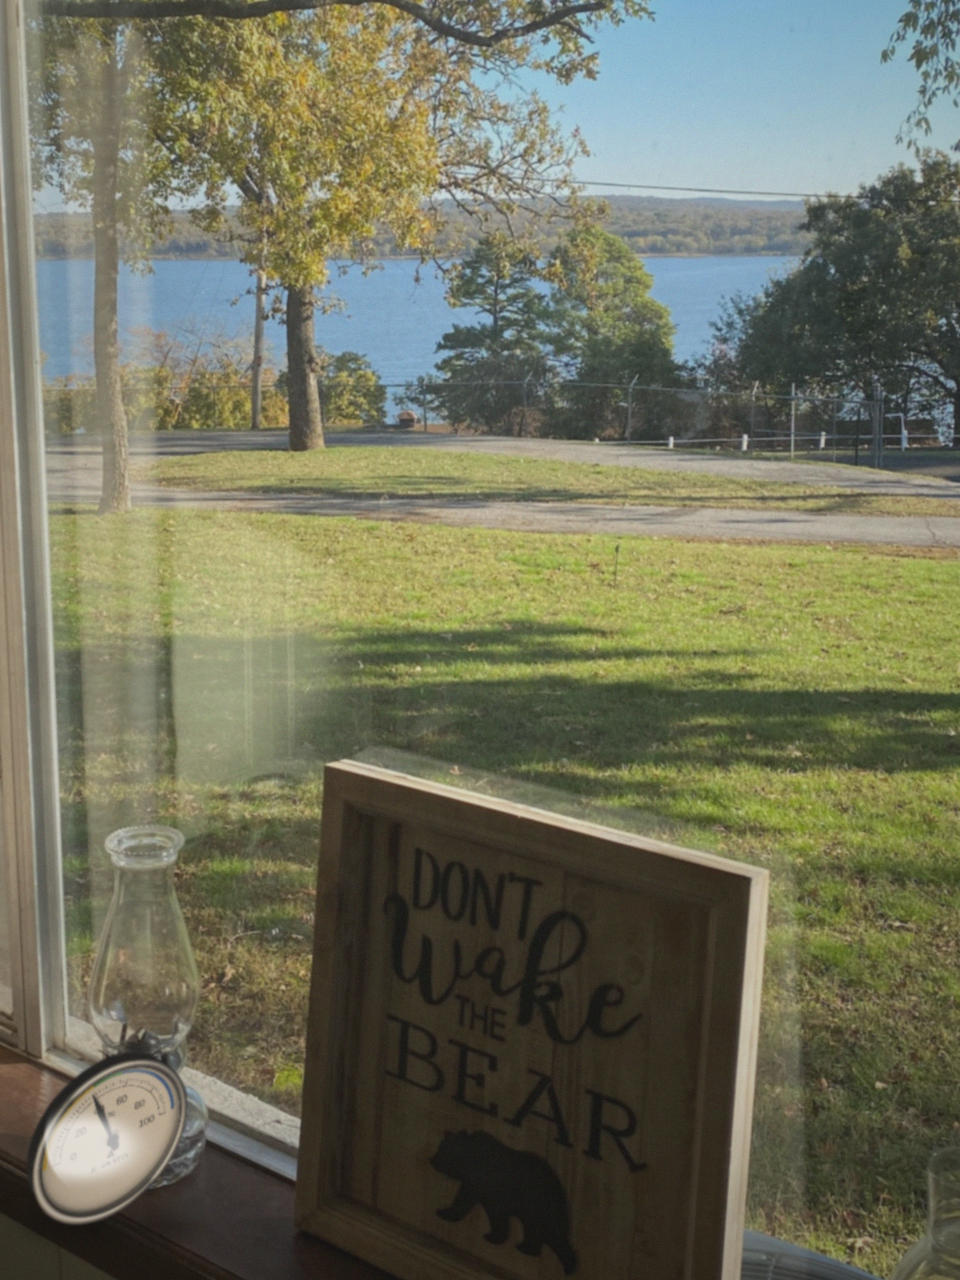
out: 40 %
